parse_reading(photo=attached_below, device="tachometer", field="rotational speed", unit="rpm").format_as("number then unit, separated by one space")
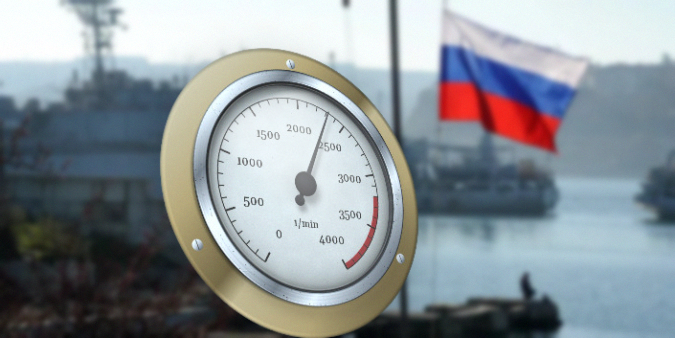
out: 2300 rpm
